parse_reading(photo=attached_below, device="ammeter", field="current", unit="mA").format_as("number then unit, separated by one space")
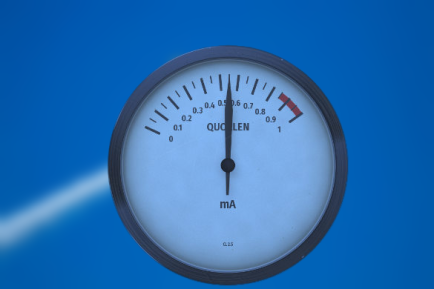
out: 0.55 mA
